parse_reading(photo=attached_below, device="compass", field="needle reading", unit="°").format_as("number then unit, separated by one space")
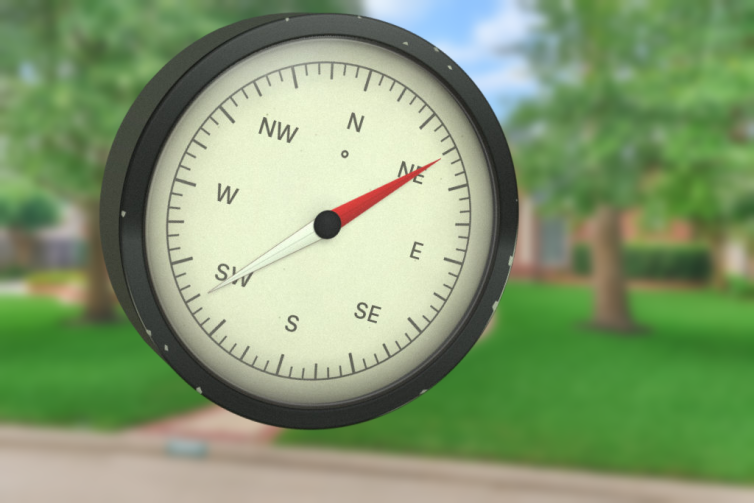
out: 45 °
